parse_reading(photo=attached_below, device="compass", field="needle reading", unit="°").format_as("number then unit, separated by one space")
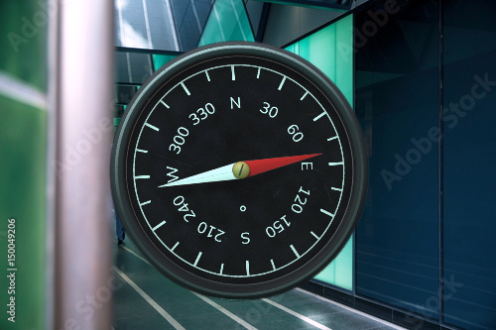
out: 82.5 °
